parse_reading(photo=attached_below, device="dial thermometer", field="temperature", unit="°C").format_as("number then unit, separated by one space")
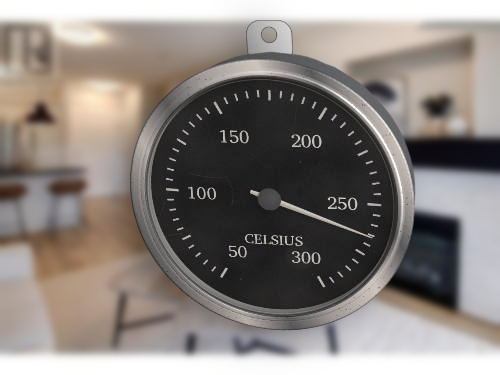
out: 265 °C
